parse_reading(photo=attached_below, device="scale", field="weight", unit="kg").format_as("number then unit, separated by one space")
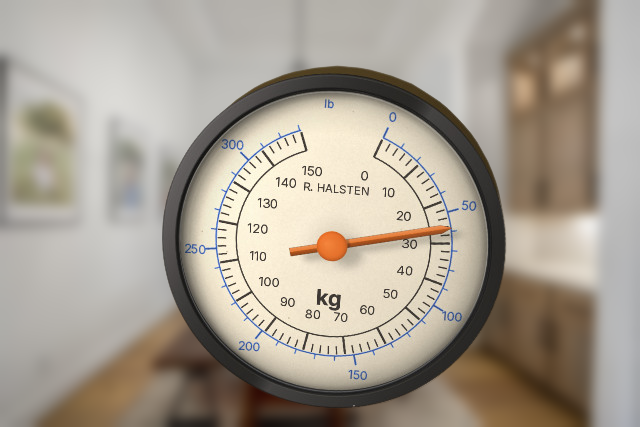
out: 26 kg
